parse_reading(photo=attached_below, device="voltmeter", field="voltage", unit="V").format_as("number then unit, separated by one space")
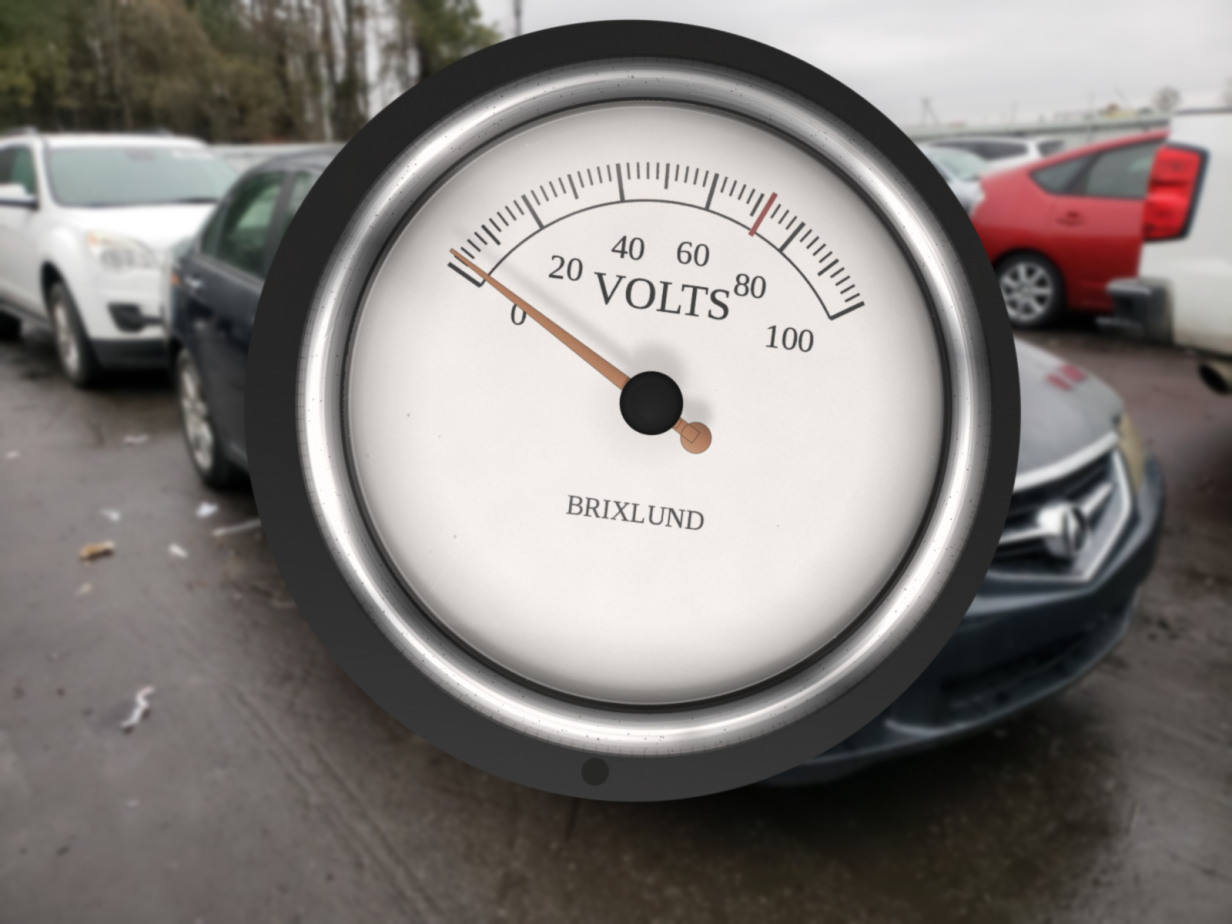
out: 2 V
